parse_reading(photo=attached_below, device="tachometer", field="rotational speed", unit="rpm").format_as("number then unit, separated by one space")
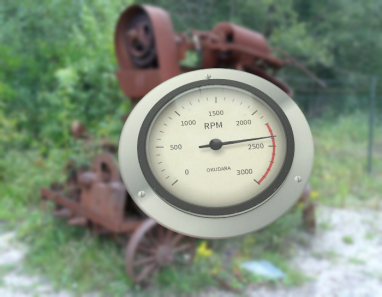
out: 2400 rpm
